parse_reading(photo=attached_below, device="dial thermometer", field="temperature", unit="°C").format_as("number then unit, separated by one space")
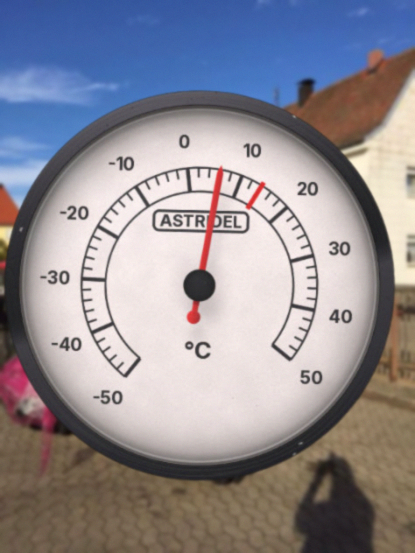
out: 6 °C
